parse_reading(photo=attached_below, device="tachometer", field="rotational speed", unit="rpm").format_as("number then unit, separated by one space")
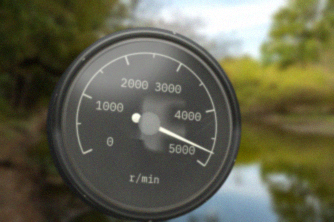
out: 4750 rpm
